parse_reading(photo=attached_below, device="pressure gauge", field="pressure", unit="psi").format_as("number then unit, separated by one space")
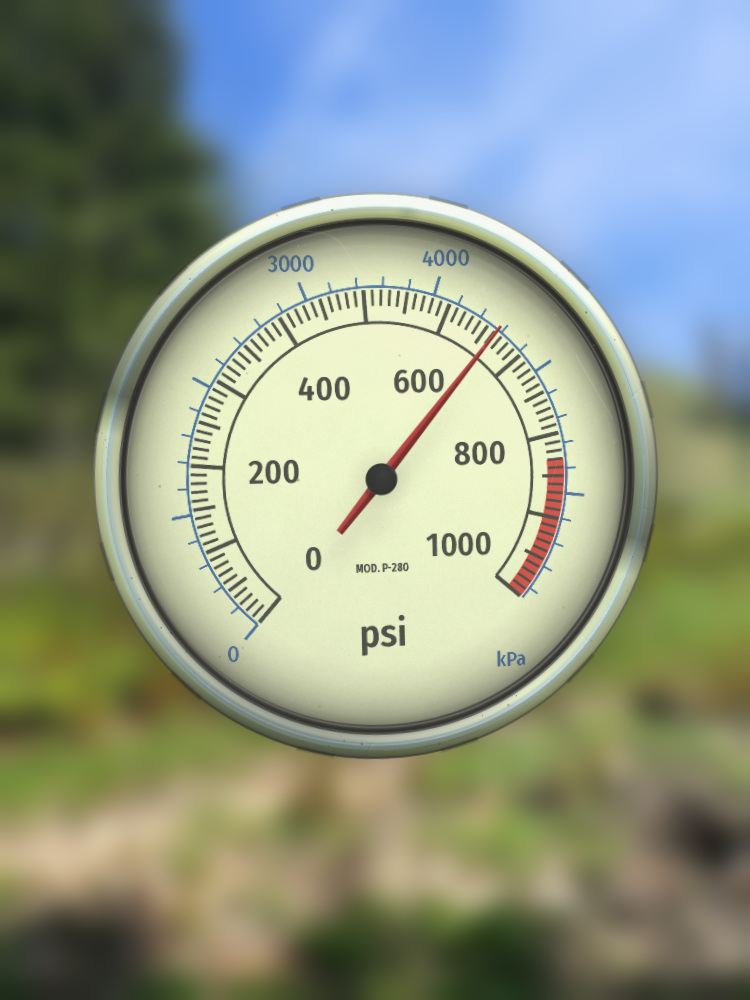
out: 660 psi
